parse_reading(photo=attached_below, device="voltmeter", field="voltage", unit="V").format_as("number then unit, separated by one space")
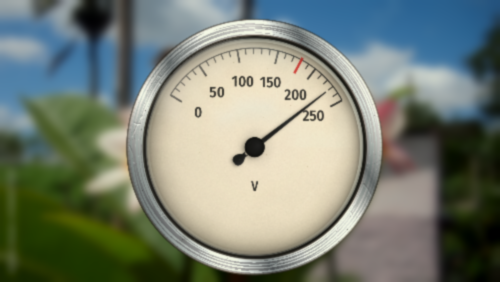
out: 230 V
